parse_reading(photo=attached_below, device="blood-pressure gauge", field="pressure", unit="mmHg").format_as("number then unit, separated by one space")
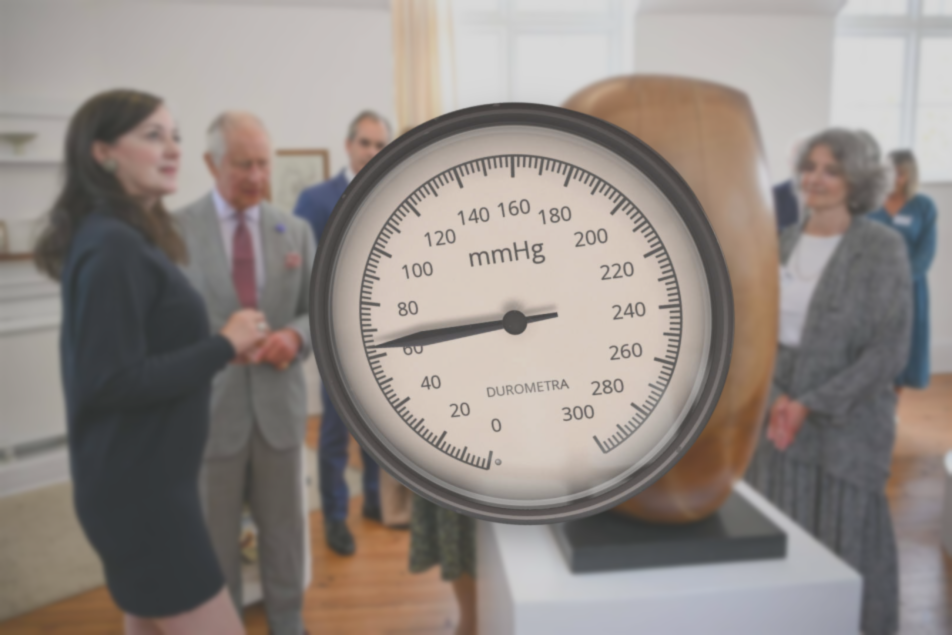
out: 64 mmHg
